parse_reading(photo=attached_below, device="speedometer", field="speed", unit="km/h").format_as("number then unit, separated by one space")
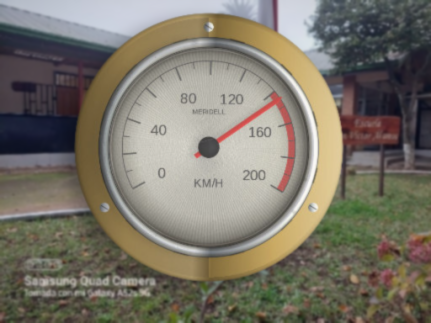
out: 145 km/h
